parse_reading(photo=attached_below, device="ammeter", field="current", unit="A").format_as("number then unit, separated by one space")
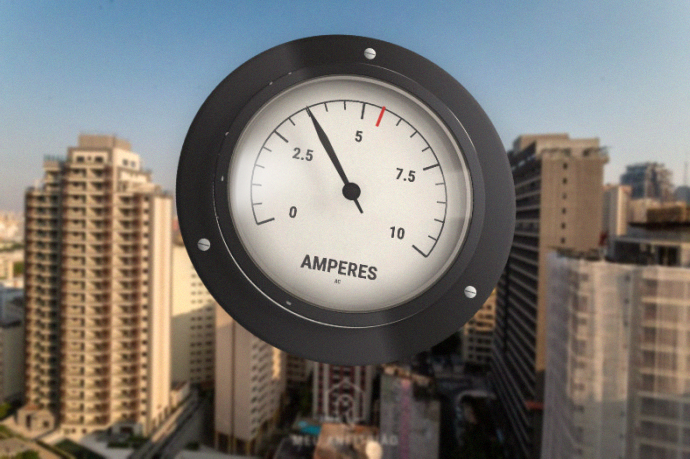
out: 3.5 A
